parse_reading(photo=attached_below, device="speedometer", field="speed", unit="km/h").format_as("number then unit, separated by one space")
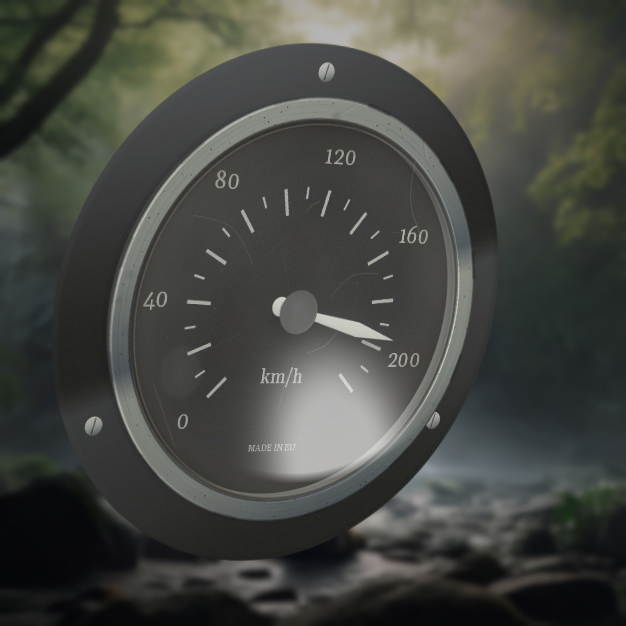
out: 195 km/h
